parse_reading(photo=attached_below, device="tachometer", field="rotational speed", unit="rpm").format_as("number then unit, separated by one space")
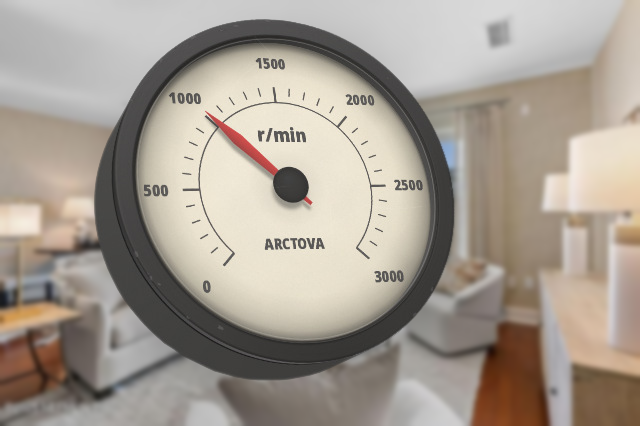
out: 1000 rpm
